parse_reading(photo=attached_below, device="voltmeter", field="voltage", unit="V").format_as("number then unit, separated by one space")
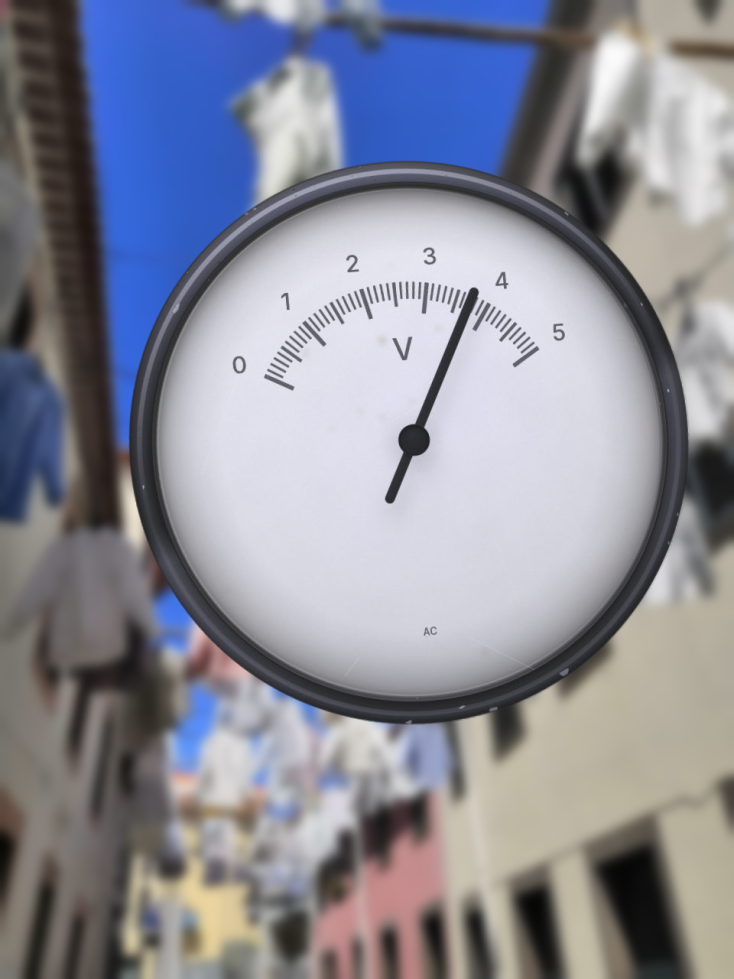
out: 3.7 V
